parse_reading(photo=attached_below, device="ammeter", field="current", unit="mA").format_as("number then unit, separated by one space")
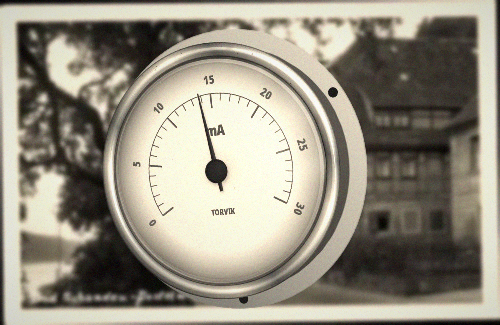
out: 14 mA
